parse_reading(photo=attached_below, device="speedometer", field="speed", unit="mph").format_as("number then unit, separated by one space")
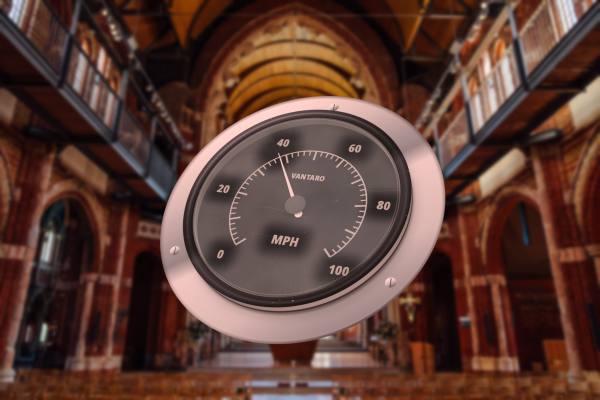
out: 38 mph
